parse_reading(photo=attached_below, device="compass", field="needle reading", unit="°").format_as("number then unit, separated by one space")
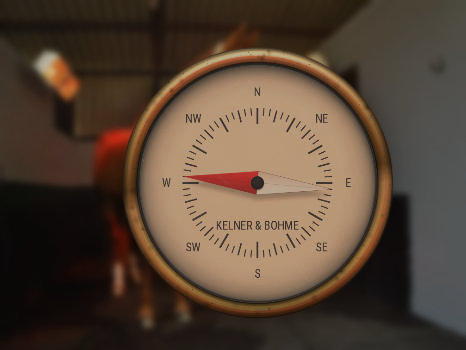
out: 275 °
